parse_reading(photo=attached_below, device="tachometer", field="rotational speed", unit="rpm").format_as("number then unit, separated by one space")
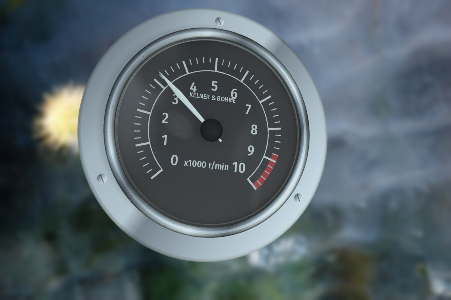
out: 3200 rpm
